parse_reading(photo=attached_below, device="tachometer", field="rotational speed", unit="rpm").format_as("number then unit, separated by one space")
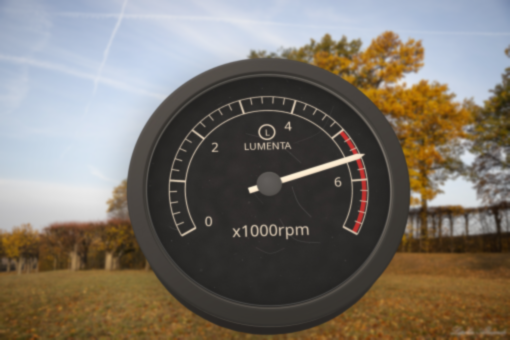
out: 5600 rpm
